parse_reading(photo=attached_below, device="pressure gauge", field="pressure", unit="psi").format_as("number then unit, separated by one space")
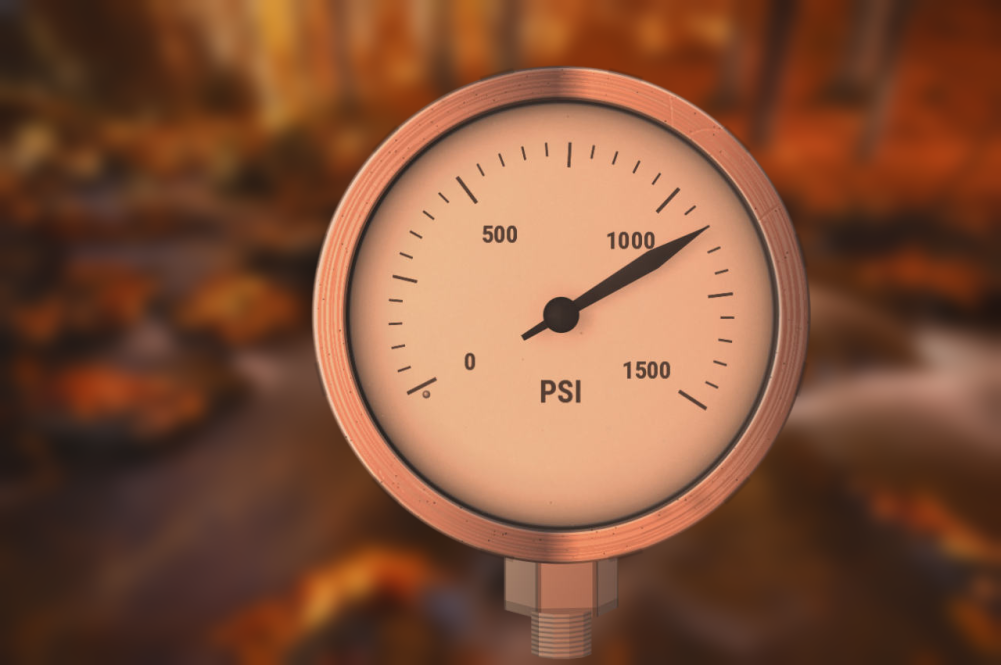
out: 1100 psi
